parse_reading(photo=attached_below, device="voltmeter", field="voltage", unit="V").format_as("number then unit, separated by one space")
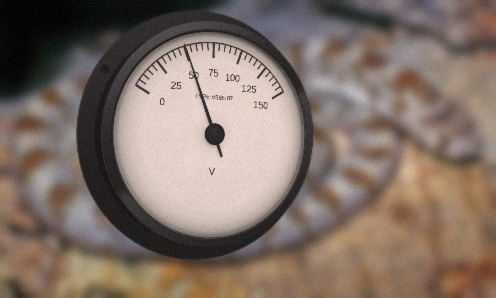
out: 50 V
